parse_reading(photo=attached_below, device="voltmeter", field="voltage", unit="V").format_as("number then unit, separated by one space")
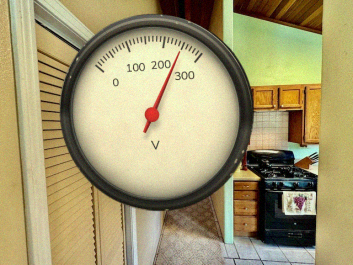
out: 250 V
